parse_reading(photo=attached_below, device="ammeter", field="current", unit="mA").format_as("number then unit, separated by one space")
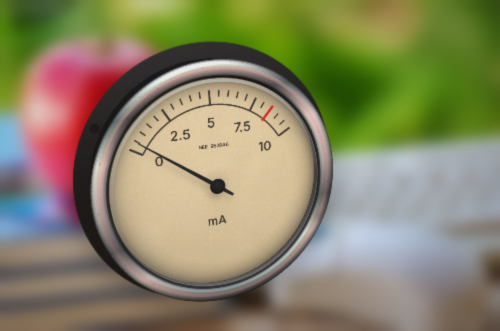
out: 0.5 mA
